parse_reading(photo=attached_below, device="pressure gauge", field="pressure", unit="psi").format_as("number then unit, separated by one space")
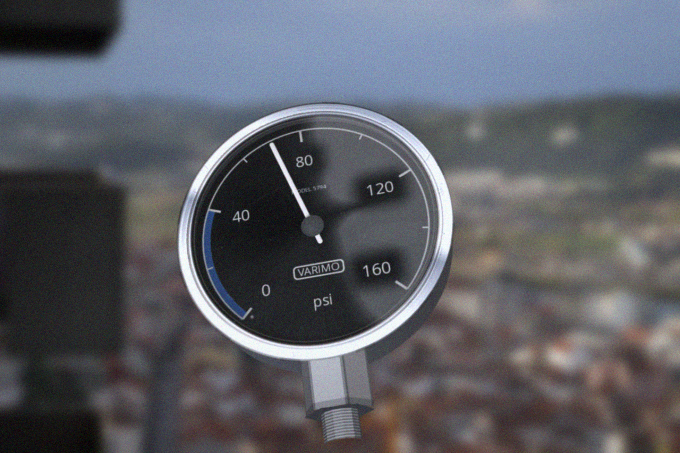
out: 70 psi
